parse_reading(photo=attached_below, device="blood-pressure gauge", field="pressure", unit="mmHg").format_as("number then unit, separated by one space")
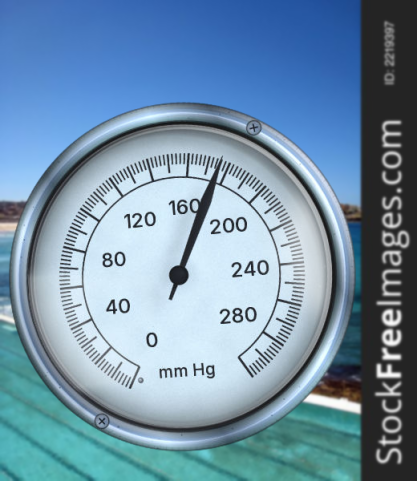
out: 176 mmHg
